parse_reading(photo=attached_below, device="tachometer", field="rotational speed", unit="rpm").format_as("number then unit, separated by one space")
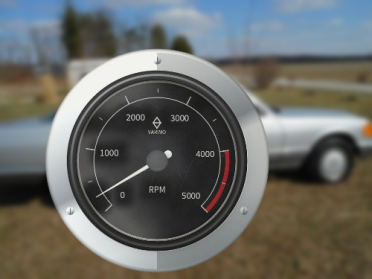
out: 250 rpm
